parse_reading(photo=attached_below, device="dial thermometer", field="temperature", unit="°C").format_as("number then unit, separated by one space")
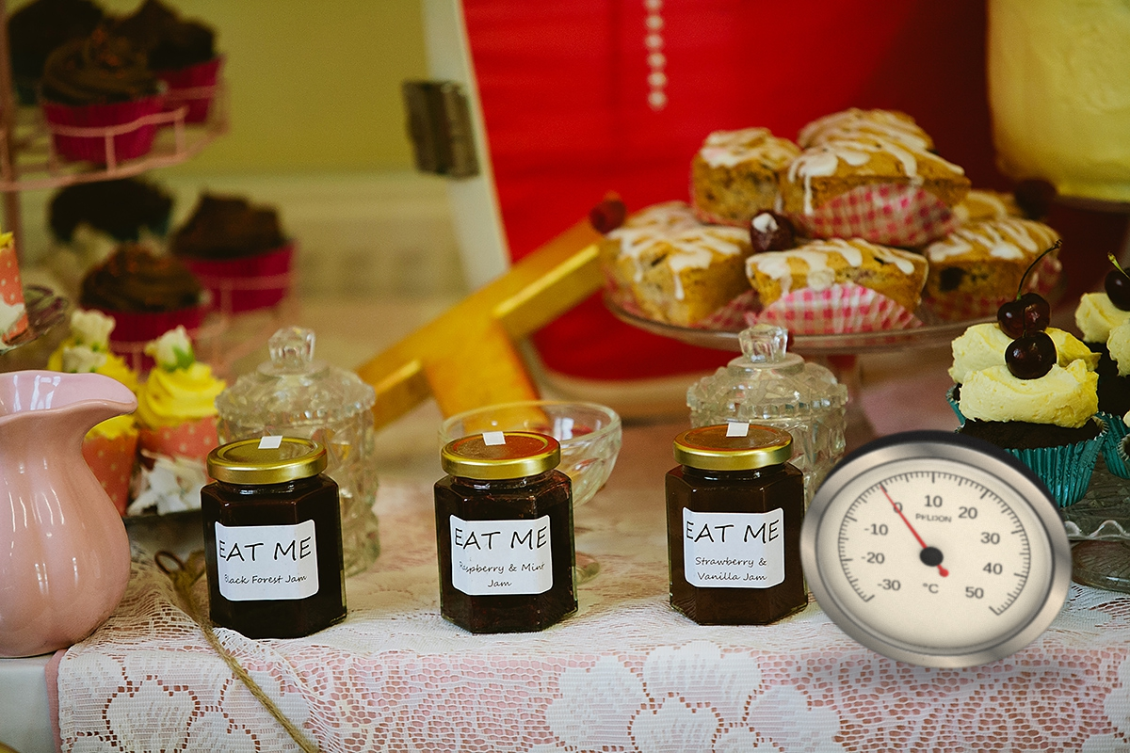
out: 0 °C
